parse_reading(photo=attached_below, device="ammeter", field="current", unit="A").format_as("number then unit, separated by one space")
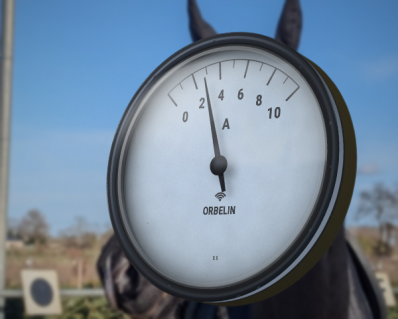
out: 3 A
